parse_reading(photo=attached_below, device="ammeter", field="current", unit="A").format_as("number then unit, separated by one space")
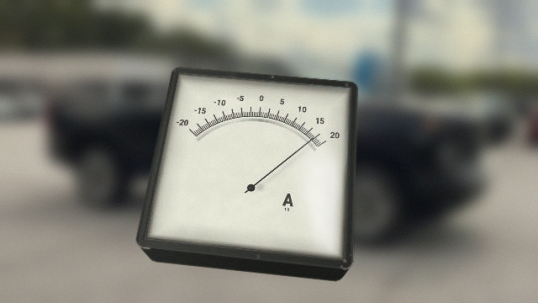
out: 17.5 A
